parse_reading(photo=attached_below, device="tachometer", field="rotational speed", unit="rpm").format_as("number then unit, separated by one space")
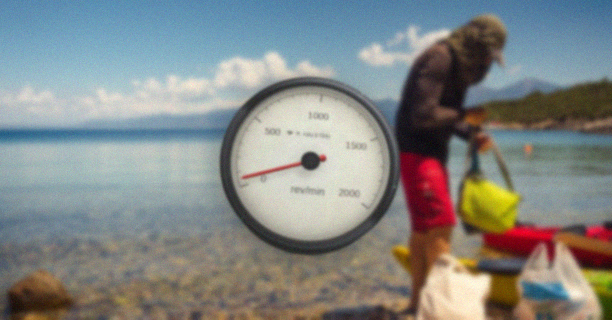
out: 50 rpm
